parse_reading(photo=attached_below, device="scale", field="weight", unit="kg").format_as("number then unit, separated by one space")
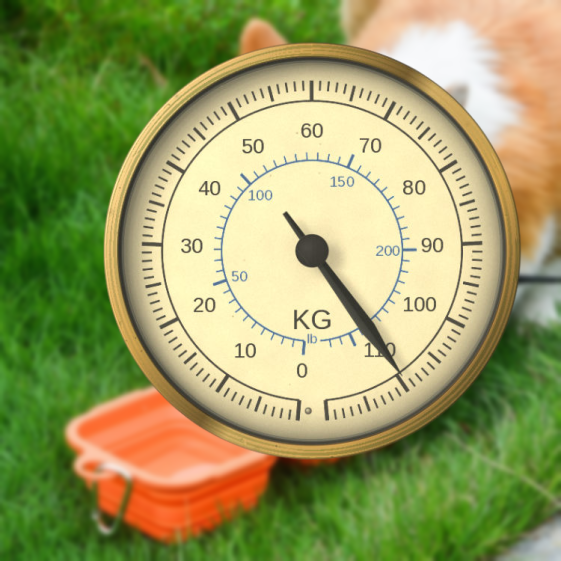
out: 109.5 kg
